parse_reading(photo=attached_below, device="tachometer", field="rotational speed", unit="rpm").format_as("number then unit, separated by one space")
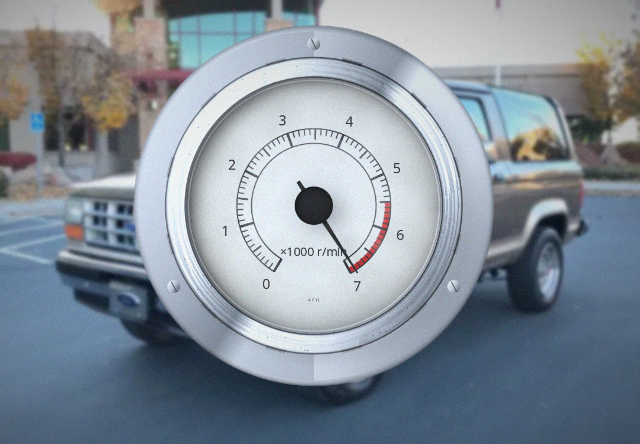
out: 6900 rpm
